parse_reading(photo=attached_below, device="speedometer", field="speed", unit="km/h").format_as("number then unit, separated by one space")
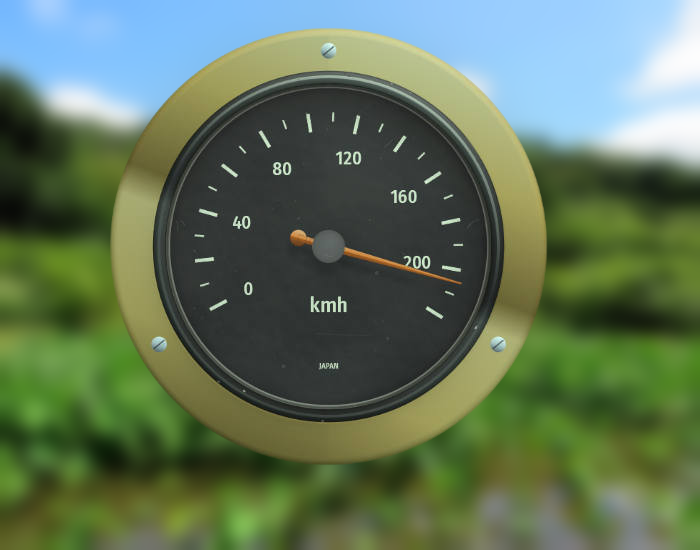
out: 205 km/h
